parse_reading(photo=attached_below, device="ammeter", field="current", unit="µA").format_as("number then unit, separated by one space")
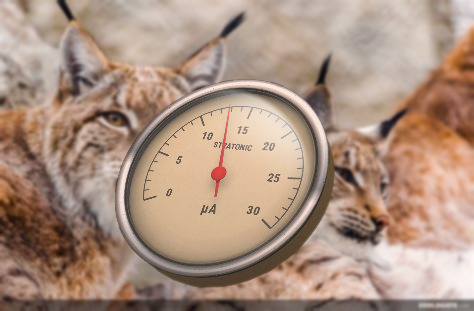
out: 13 µA
